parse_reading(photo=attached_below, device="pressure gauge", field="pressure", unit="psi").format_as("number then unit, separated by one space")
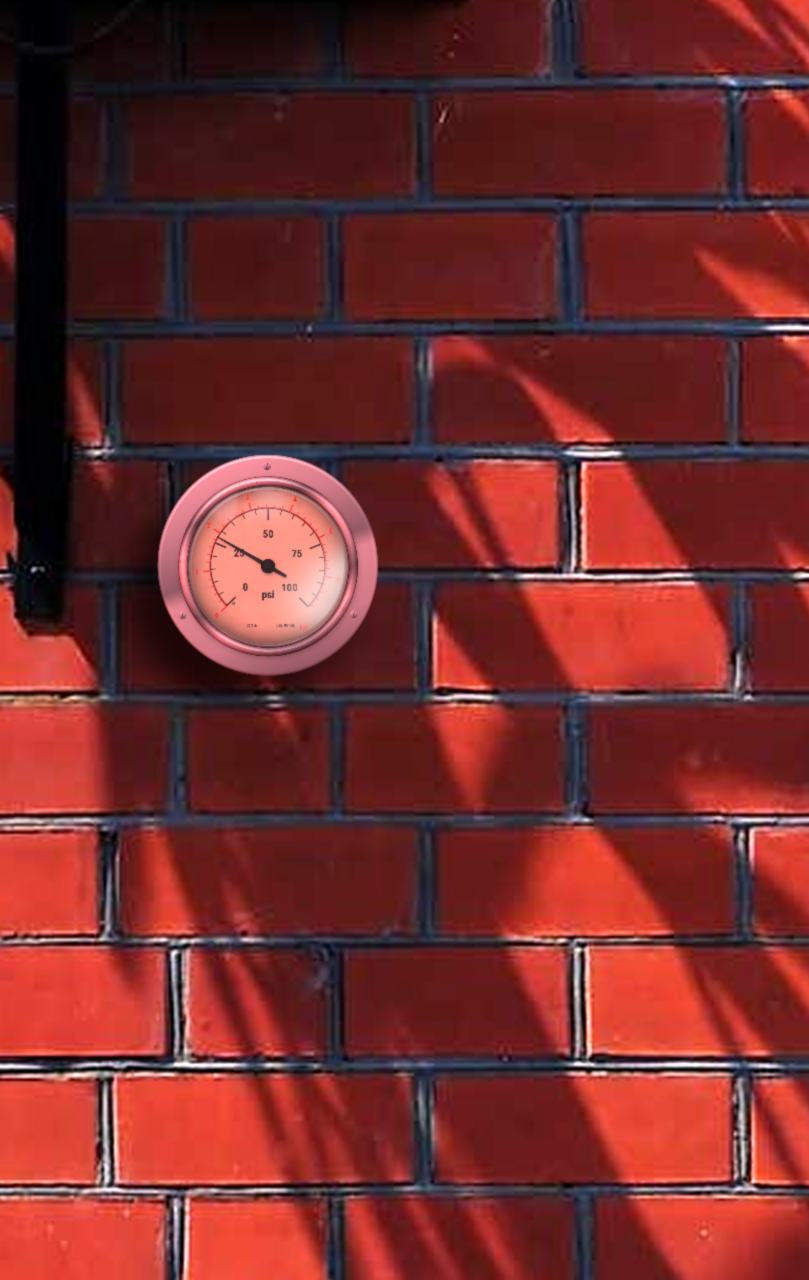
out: 27.5 psi
